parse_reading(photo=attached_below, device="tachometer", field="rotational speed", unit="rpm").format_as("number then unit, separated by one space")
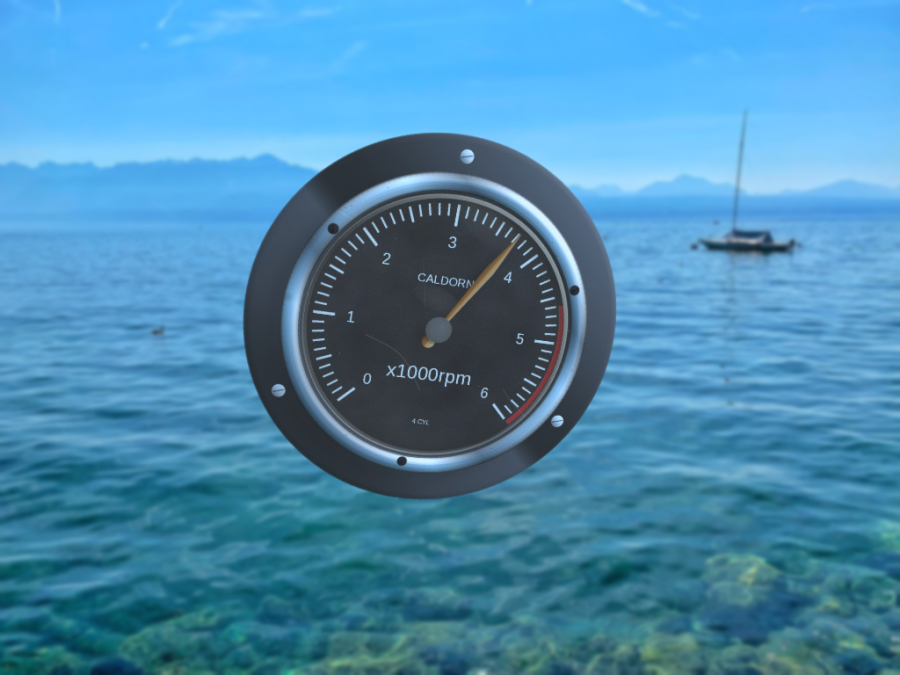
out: 3700 rpm
